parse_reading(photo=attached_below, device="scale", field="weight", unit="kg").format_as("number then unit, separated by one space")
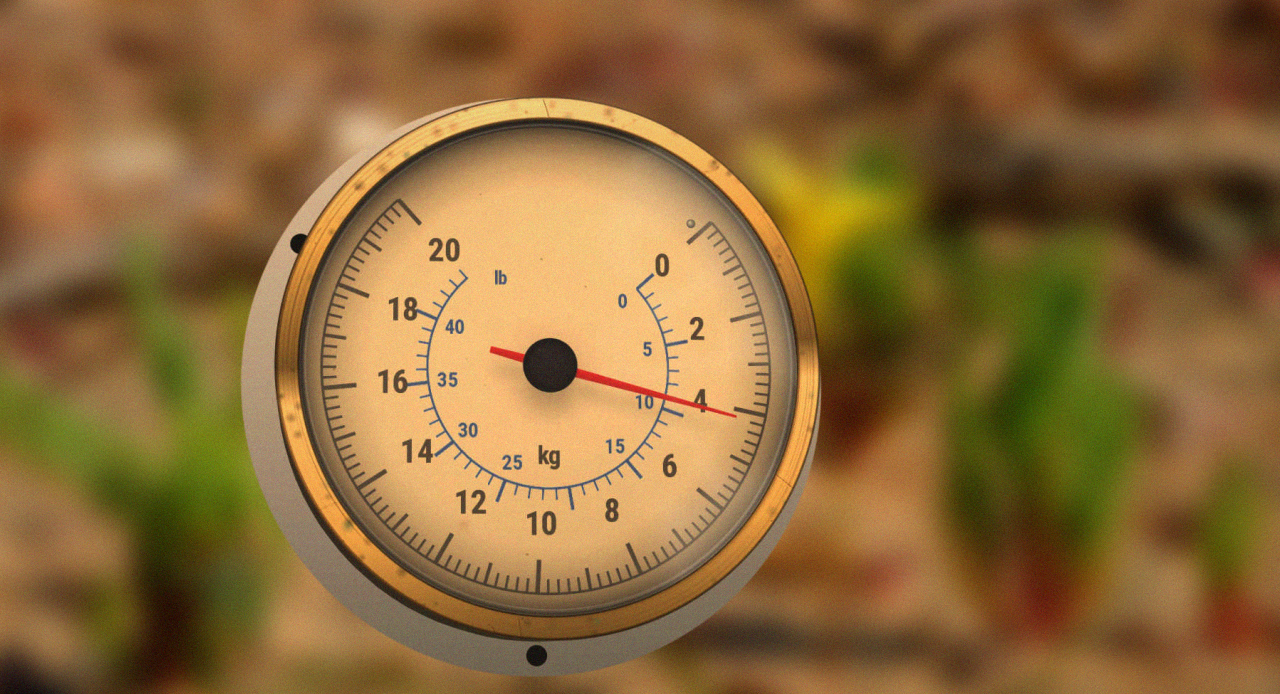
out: 4.2 kg
